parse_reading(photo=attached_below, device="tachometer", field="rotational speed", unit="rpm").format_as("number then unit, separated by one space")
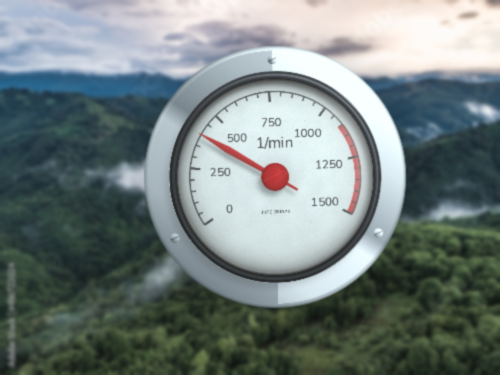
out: 400 rpm
